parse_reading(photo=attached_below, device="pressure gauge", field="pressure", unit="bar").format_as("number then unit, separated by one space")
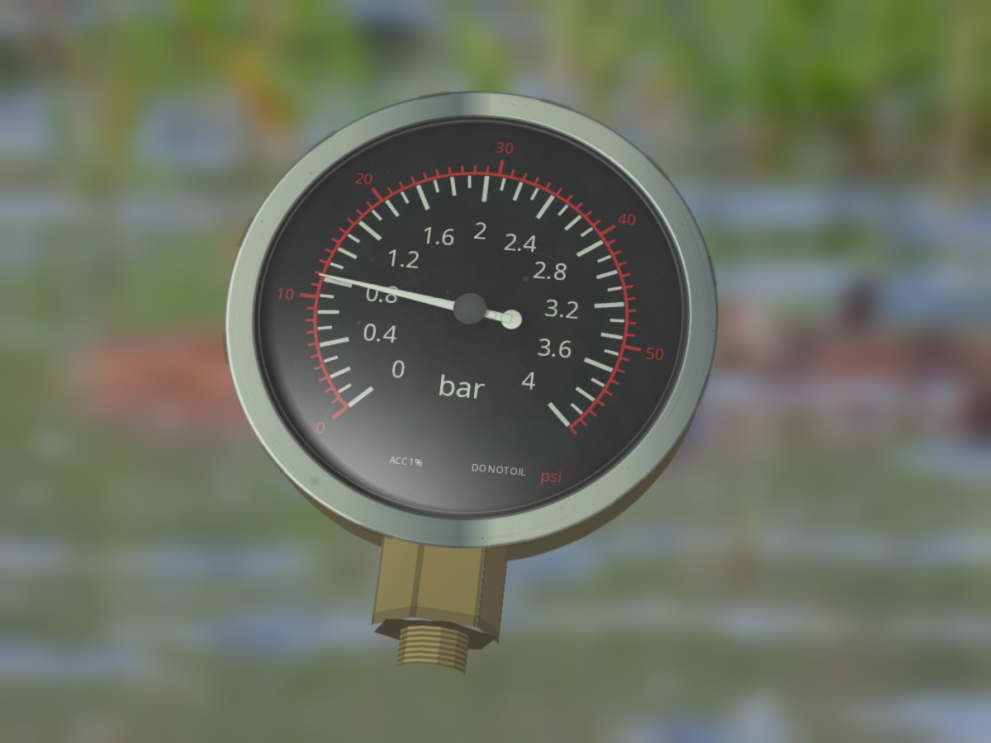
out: 0.8 bar
